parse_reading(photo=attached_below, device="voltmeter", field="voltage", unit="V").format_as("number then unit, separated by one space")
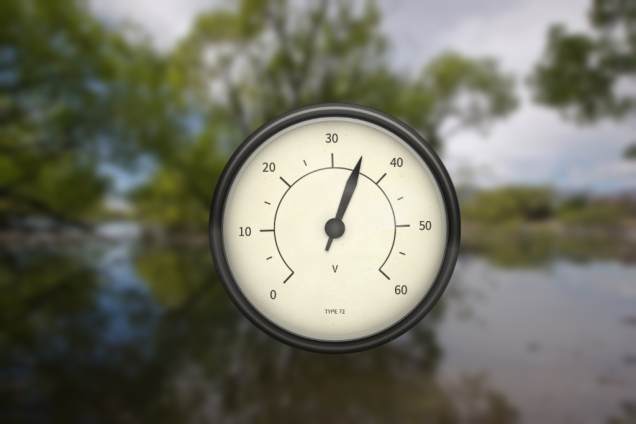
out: 35 V
